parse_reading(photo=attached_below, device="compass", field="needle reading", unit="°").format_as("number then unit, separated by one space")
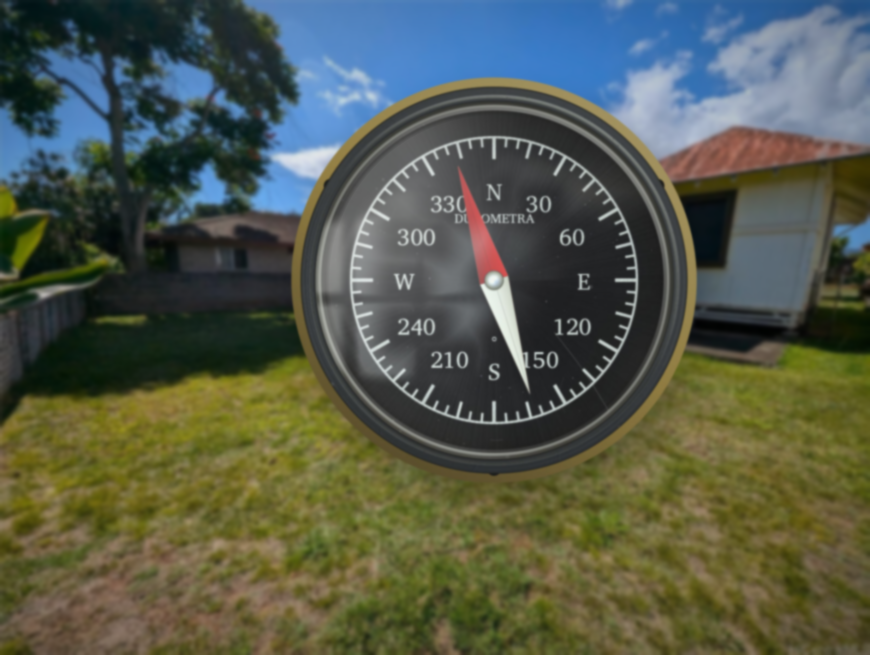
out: 342.5 °
